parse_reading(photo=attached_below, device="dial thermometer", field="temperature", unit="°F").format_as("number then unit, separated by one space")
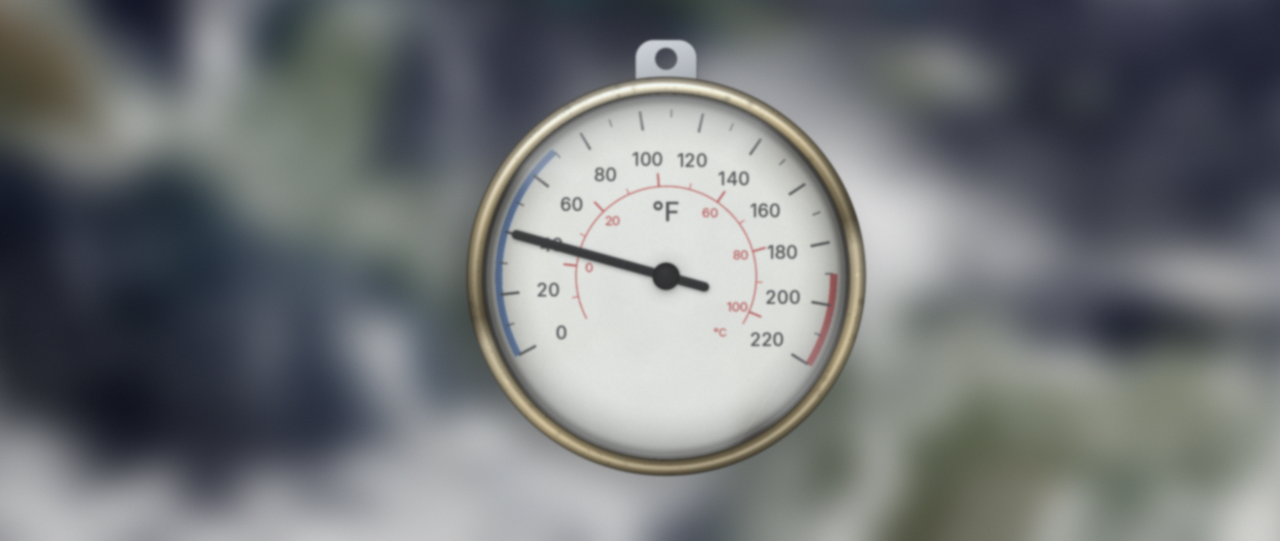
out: 40 °F
